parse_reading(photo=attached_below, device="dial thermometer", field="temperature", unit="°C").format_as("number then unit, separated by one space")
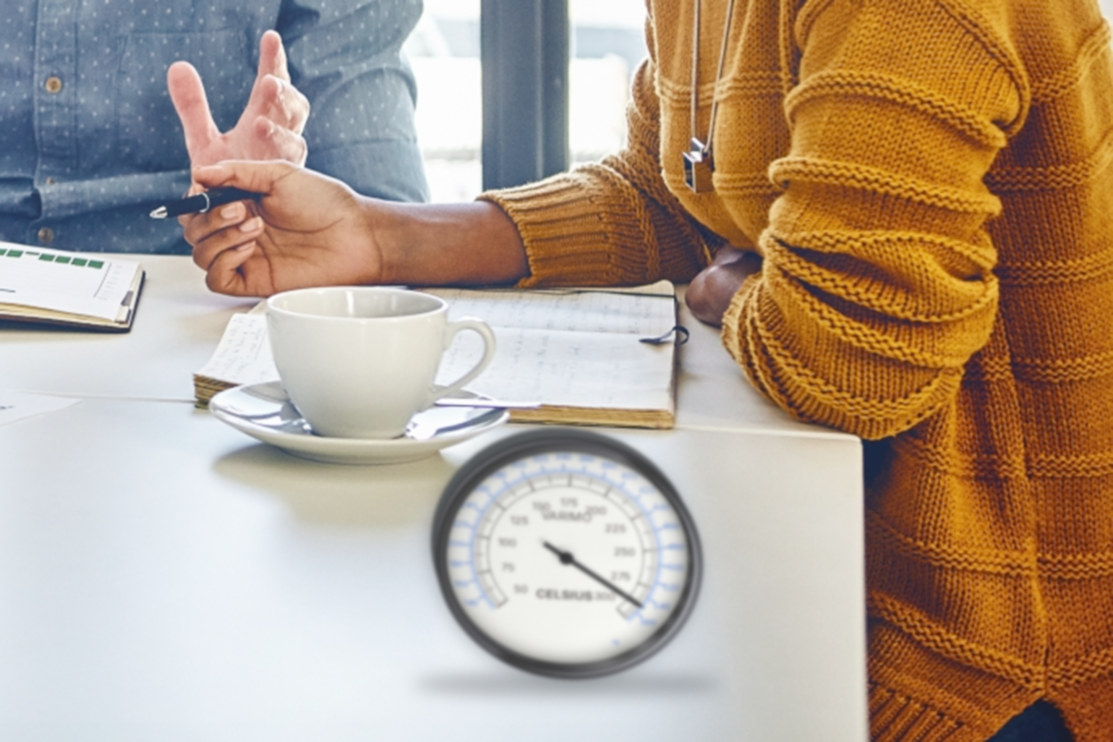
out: 287.5 °C
